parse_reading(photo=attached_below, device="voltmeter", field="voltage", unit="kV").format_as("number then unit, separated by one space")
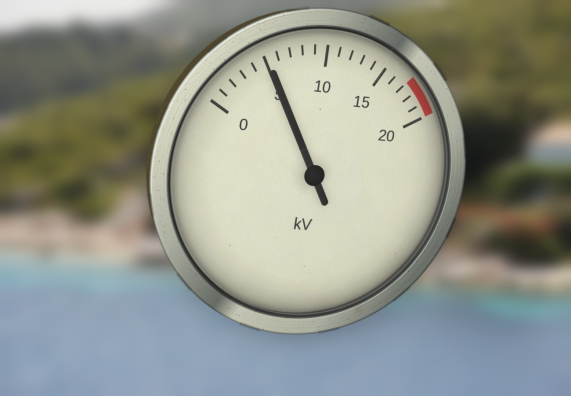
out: 5 kV
